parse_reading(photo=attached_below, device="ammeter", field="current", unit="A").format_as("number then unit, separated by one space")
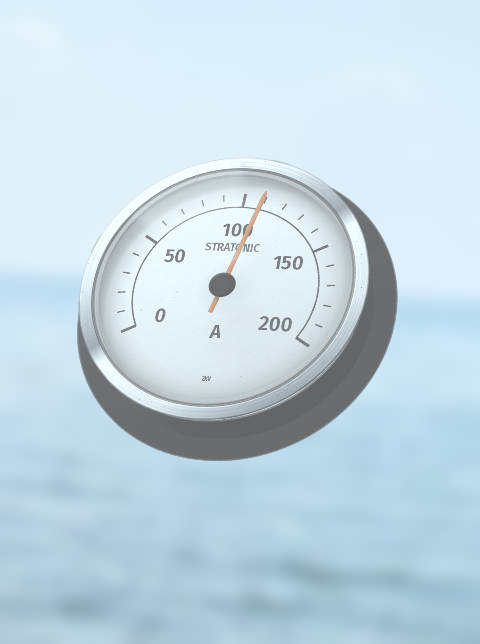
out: 110 A
